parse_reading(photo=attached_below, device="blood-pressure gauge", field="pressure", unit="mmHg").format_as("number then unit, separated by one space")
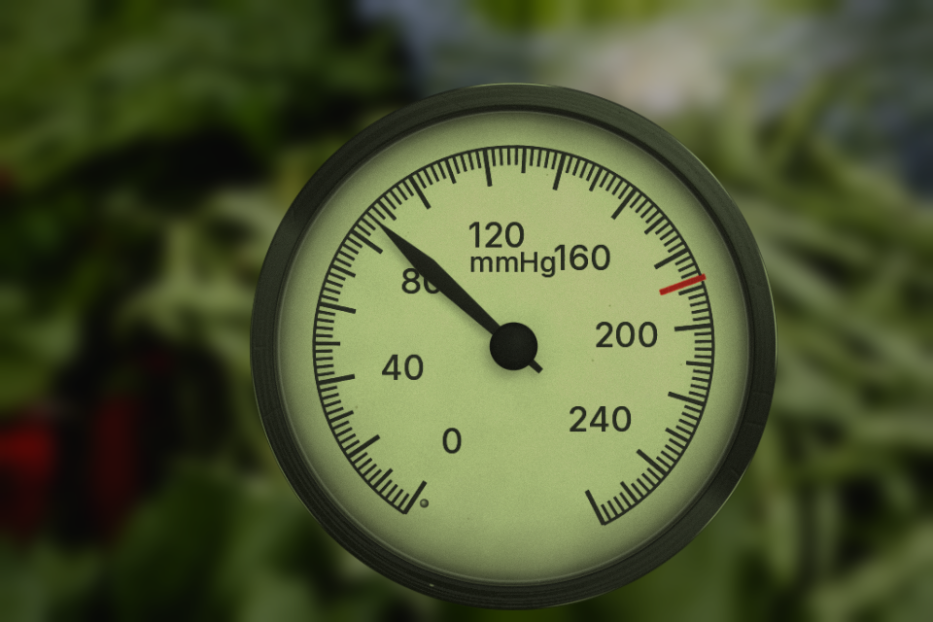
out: 86 mmHg
